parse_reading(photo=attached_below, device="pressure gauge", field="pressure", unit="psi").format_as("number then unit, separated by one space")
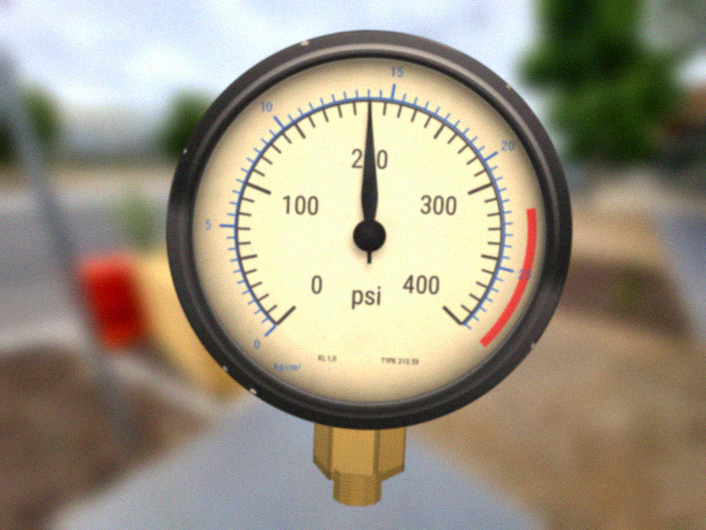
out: 200 psi
